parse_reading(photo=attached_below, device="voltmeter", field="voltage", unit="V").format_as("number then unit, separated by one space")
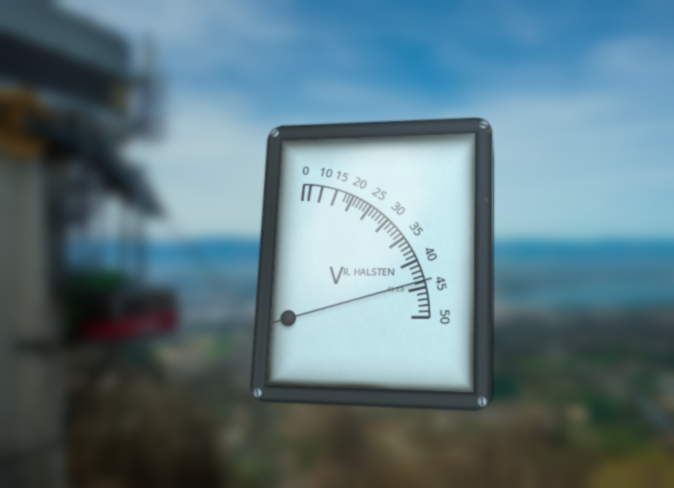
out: 44 V
